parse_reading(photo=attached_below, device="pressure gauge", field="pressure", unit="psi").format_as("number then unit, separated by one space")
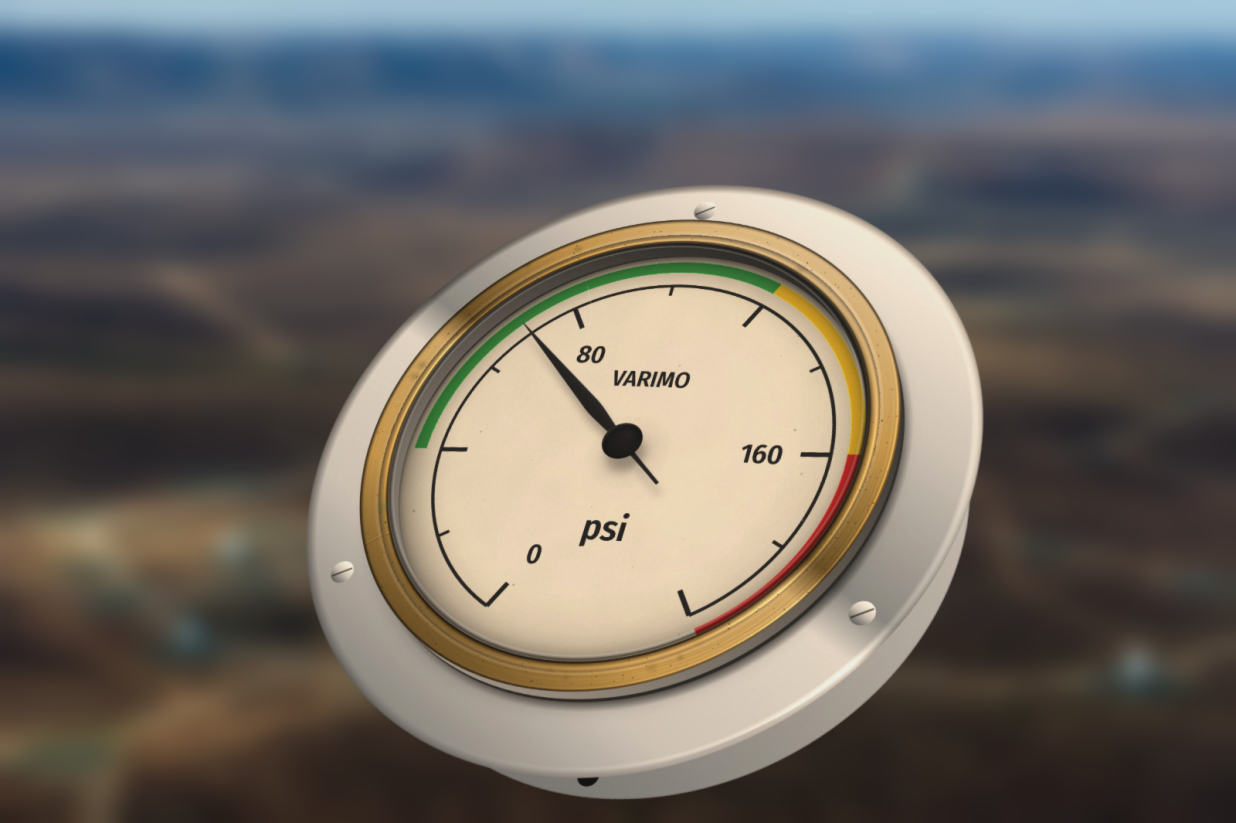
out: 70 psi
